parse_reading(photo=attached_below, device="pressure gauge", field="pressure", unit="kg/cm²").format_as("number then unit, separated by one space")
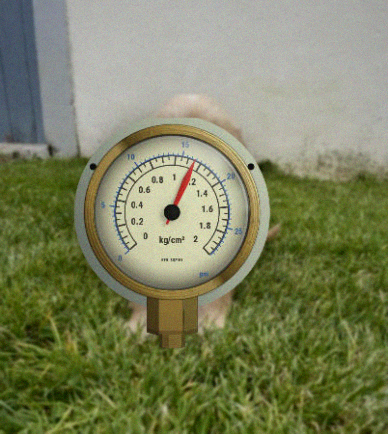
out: 1.15 kg/cm²
